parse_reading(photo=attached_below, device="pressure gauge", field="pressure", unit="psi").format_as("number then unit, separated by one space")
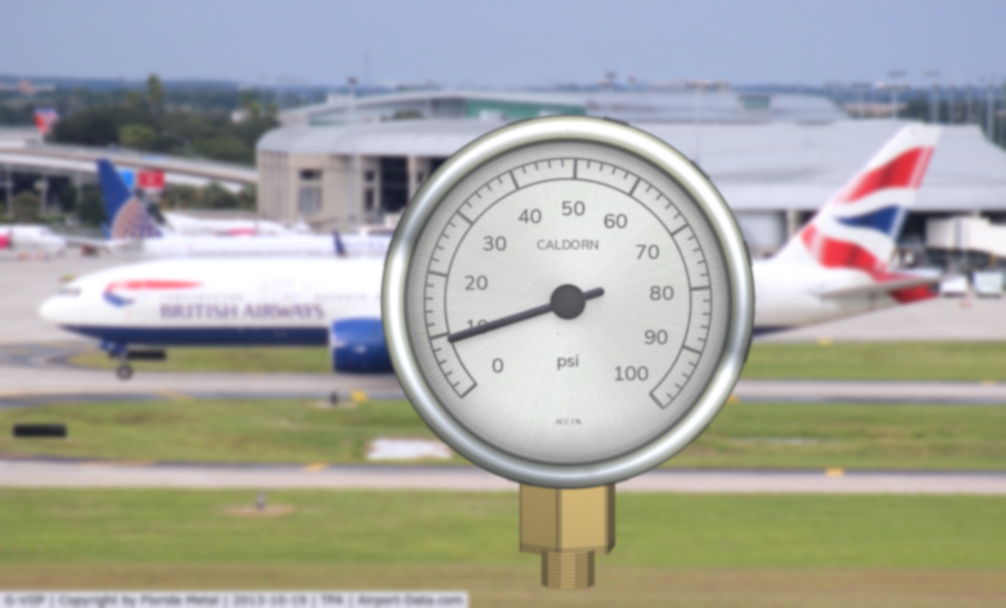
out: 9 psi
